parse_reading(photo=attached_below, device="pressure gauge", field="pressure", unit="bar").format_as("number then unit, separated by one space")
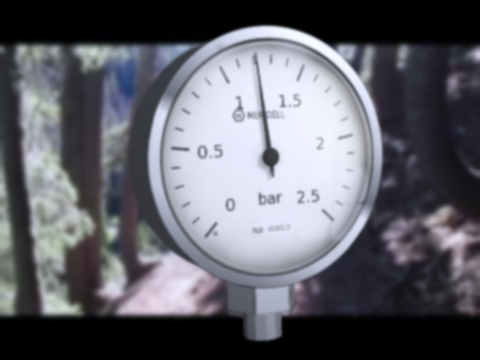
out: 1.2 bar
